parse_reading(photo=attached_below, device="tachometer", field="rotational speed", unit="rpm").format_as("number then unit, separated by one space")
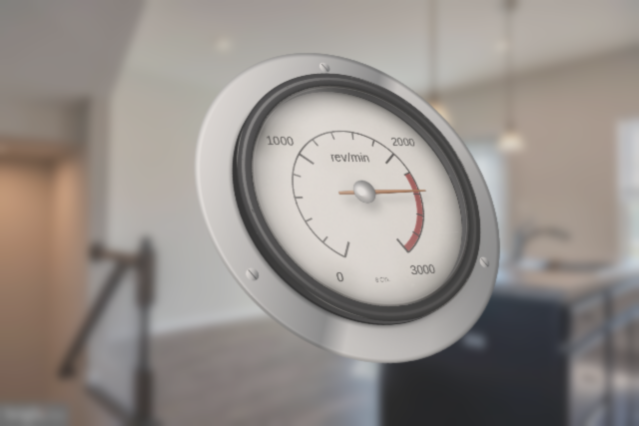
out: 2400 rpm
